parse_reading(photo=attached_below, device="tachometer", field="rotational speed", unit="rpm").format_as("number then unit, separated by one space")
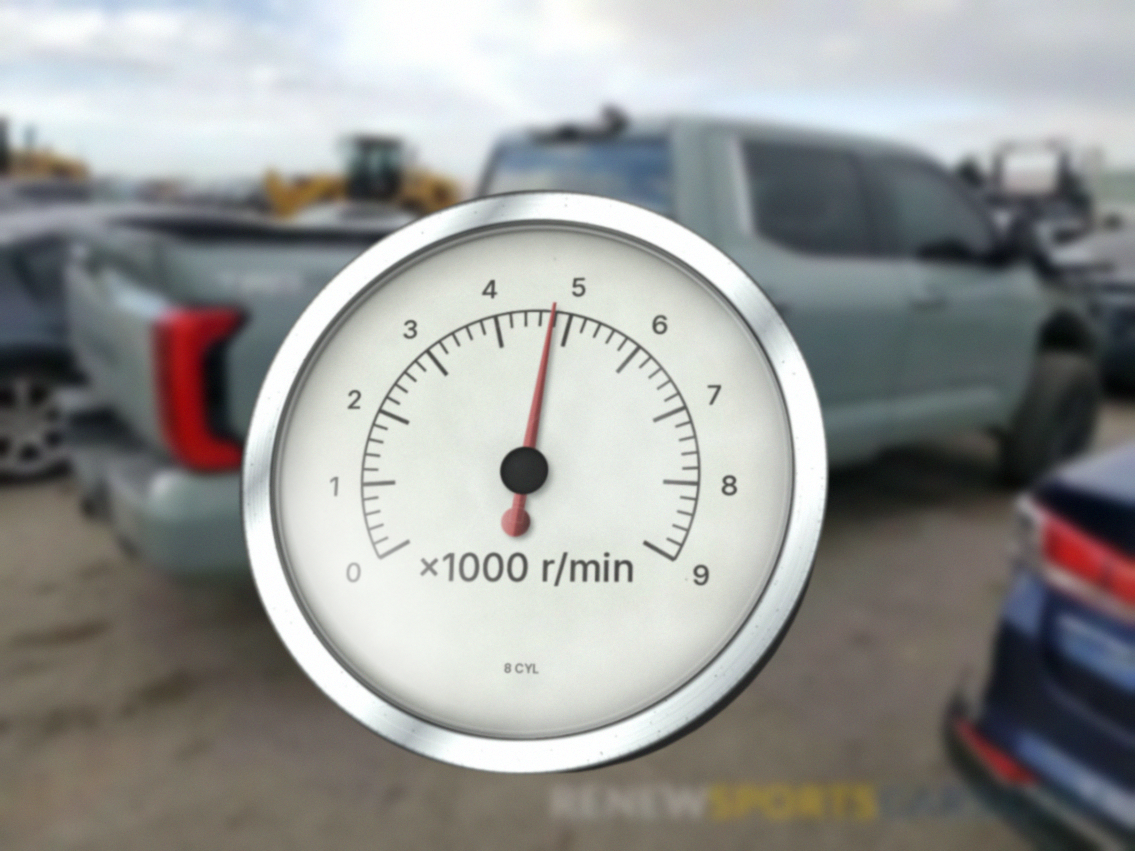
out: 4800 rpm
